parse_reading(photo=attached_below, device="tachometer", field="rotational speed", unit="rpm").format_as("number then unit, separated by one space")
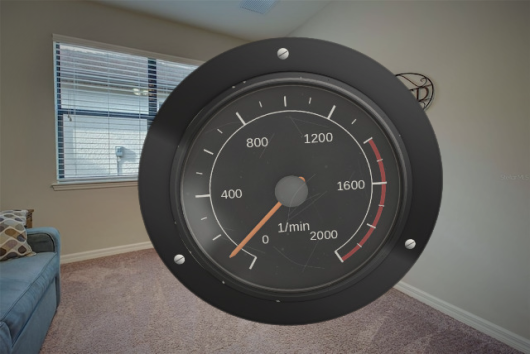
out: 100 rpm
